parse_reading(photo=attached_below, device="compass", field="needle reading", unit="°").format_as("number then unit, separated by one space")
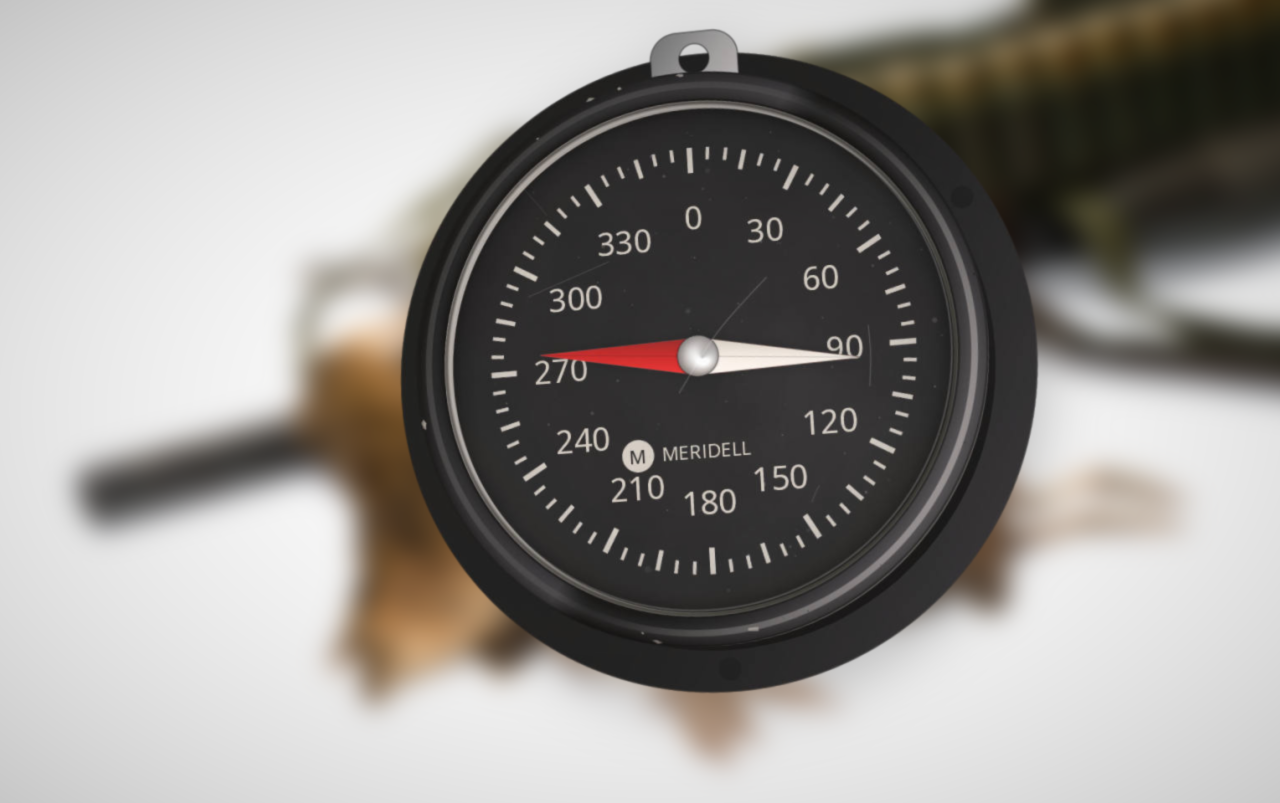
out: 275 °
